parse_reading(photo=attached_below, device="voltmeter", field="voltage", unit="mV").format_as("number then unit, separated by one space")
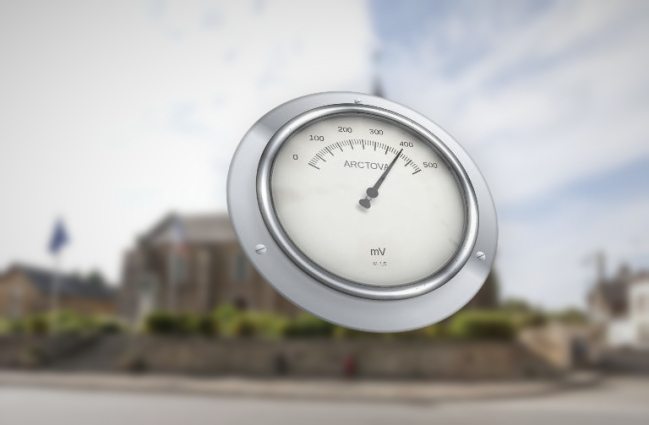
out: 400 mV
